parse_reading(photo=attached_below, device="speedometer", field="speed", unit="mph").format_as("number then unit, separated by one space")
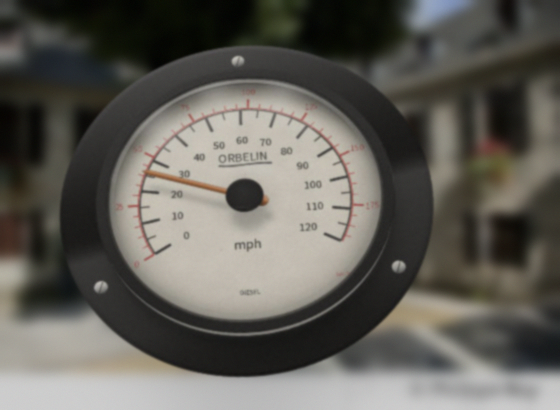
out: 25 mph
